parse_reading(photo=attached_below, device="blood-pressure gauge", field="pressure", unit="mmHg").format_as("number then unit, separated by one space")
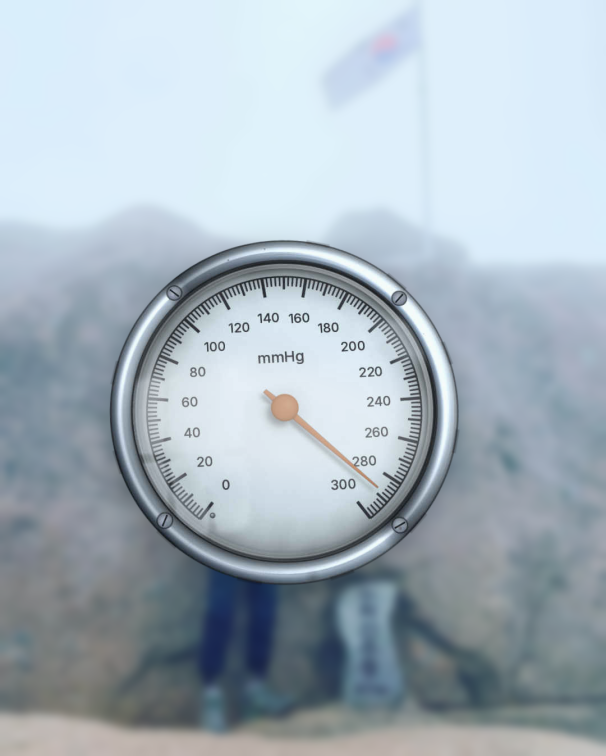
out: 288 mmHg
